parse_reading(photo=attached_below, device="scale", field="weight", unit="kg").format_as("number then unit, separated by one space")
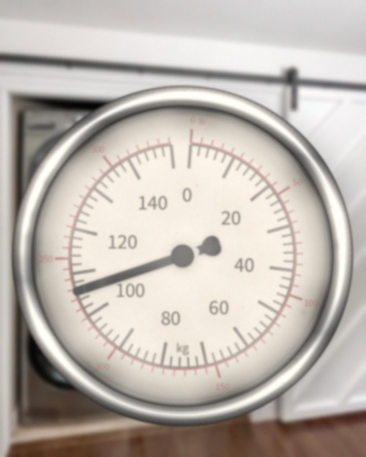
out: 106 kg
